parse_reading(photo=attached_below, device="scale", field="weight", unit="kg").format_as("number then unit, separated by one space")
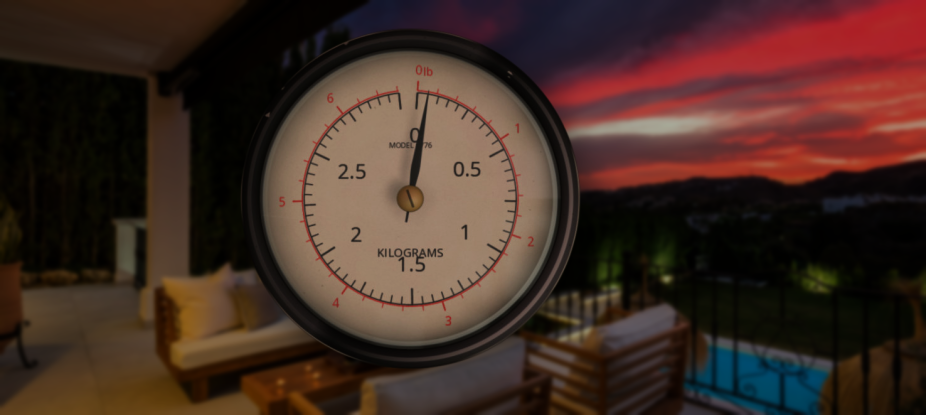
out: 0.05 kg
